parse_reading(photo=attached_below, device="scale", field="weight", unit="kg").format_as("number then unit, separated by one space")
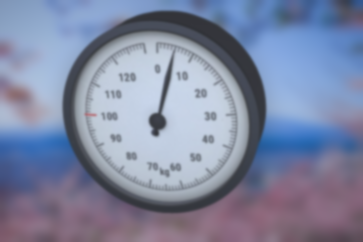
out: 5 kg
